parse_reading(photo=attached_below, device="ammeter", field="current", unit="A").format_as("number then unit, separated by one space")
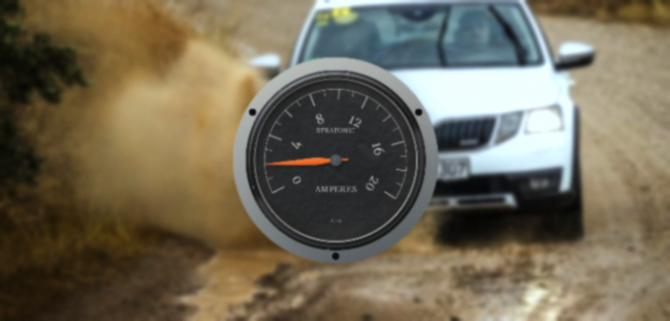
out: 2 A
